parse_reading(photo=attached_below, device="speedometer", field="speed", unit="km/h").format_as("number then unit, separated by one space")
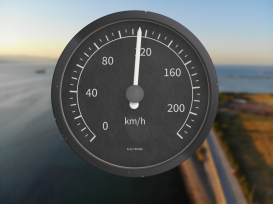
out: 115 km/h
